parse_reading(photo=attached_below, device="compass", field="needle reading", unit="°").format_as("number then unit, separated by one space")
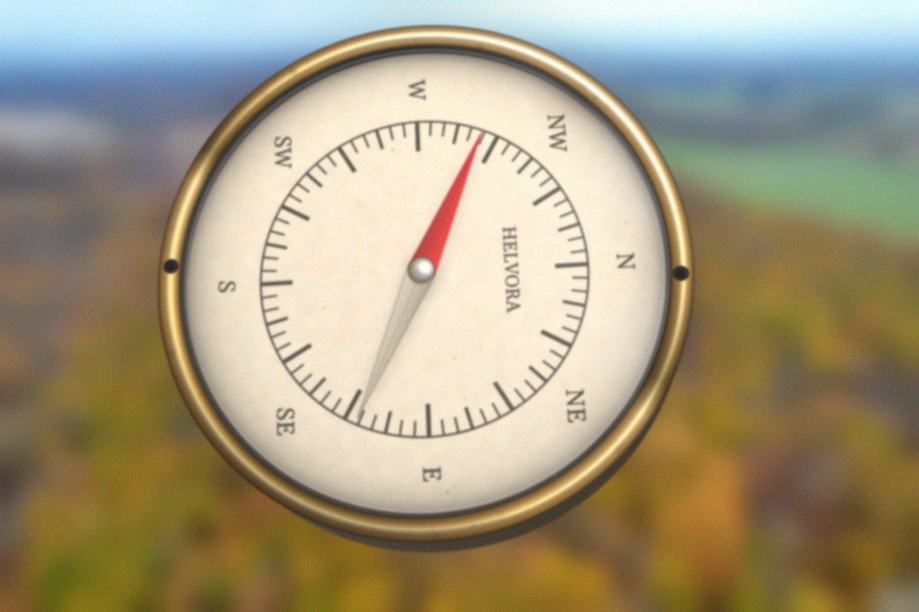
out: 295 °
